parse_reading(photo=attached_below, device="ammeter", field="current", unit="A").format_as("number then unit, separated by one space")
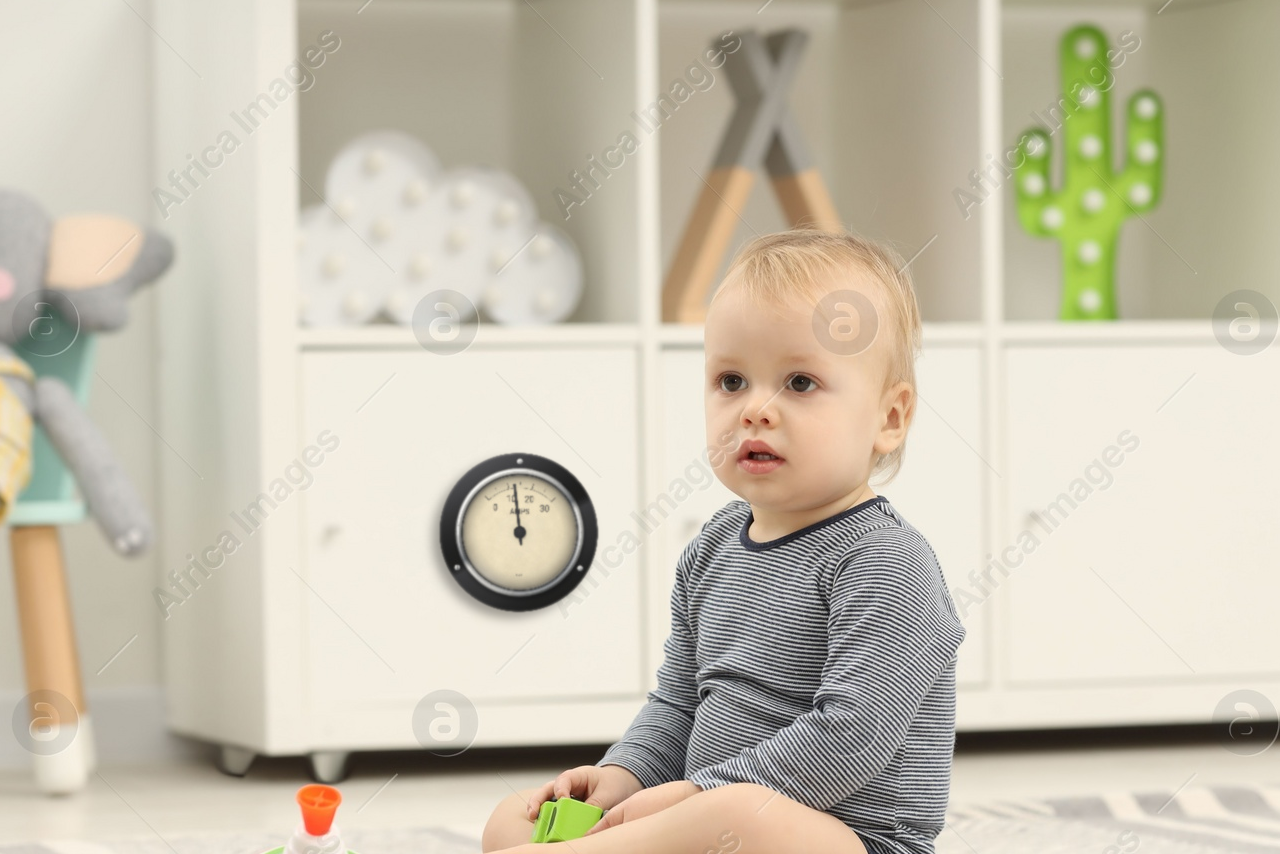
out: 12.5 A
